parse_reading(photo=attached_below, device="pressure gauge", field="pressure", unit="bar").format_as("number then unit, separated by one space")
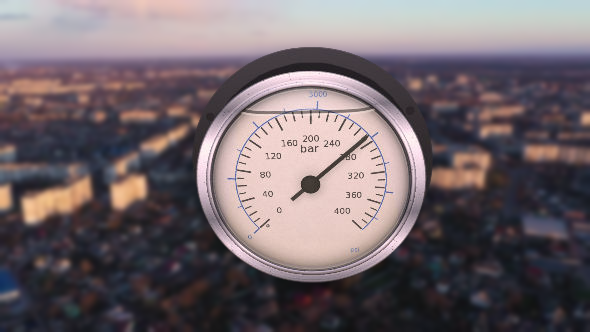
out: 270 bar
